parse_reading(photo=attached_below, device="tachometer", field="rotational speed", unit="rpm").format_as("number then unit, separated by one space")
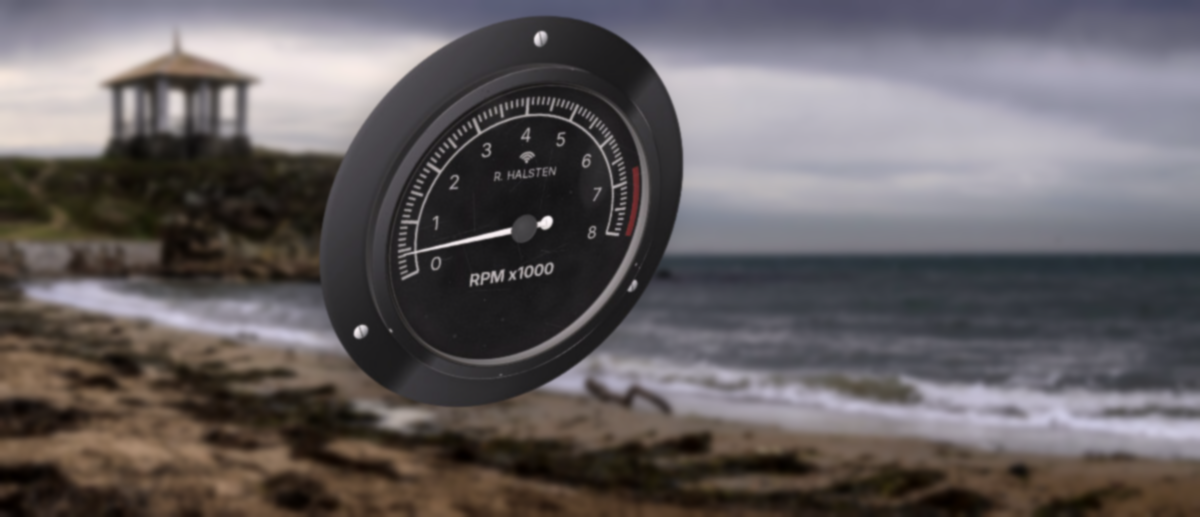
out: 500 rpm
